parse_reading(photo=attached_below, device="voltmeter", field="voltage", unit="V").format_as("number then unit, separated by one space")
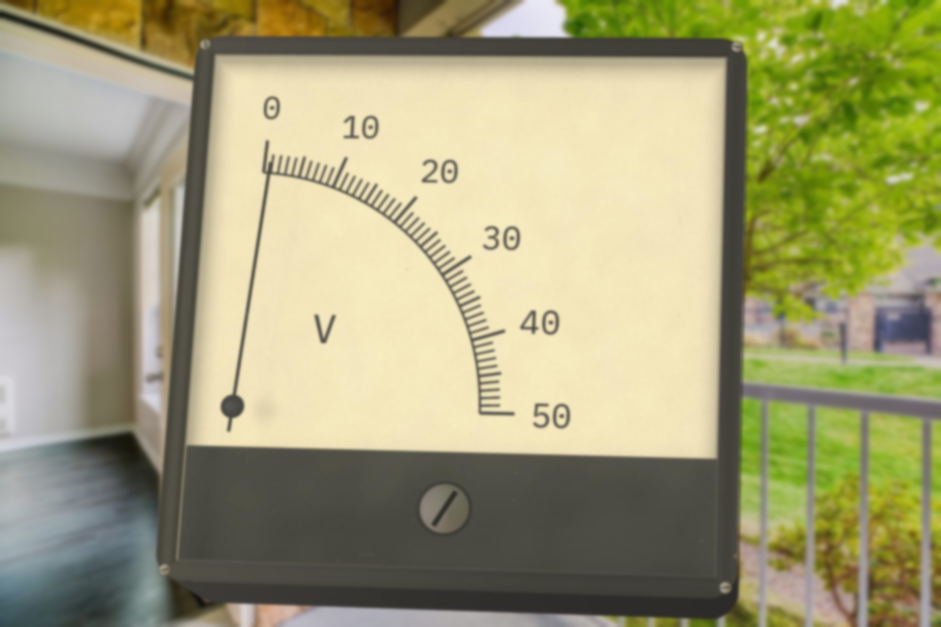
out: 1 V
